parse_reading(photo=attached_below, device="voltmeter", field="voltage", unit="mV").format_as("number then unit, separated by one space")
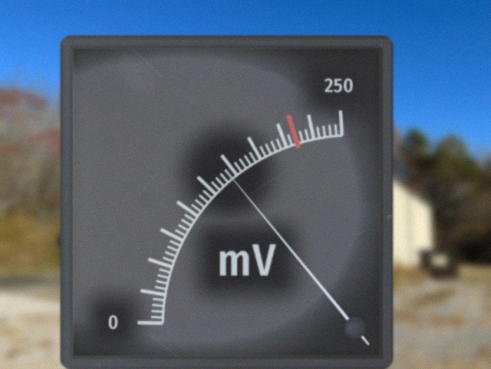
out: 145 mV
